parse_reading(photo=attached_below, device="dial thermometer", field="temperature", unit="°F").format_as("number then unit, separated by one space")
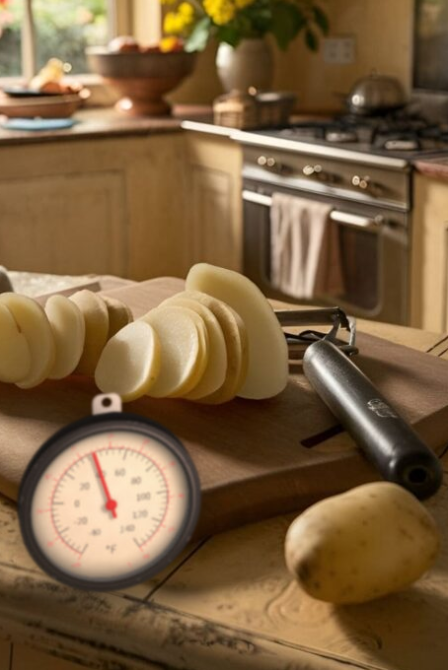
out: 40 °F
